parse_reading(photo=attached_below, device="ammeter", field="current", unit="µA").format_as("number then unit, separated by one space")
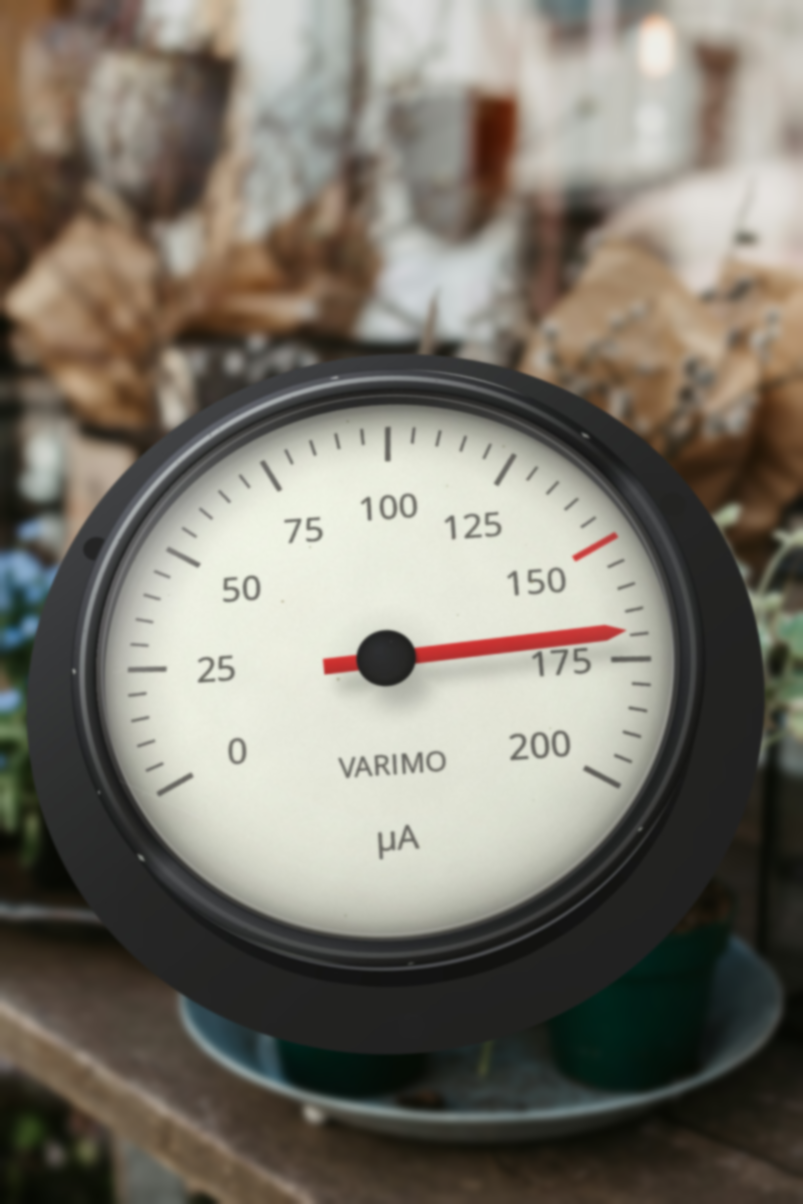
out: 170 µA
